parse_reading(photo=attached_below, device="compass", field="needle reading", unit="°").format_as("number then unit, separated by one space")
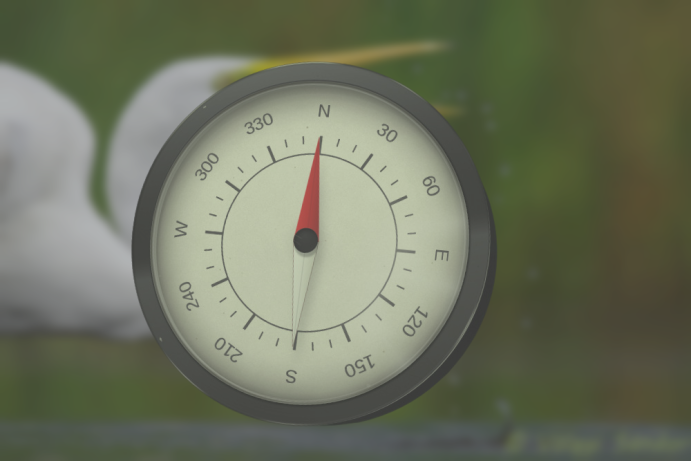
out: 0 °
